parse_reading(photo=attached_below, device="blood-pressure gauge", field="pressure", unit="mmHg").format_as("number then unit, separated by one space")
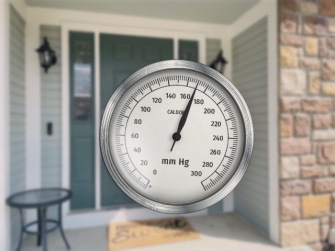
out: 170 mmHg
